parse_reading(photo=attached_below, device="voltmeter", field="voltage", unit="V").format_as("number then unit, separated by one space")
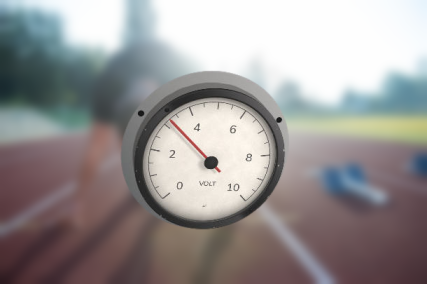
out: 3.25 V
